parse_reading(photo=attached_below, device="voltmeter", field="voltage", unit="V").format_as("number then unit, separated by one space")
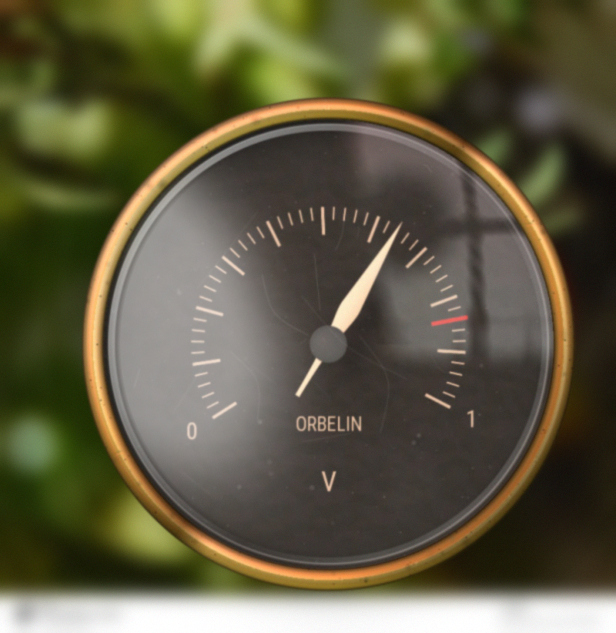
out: 0.64 V
